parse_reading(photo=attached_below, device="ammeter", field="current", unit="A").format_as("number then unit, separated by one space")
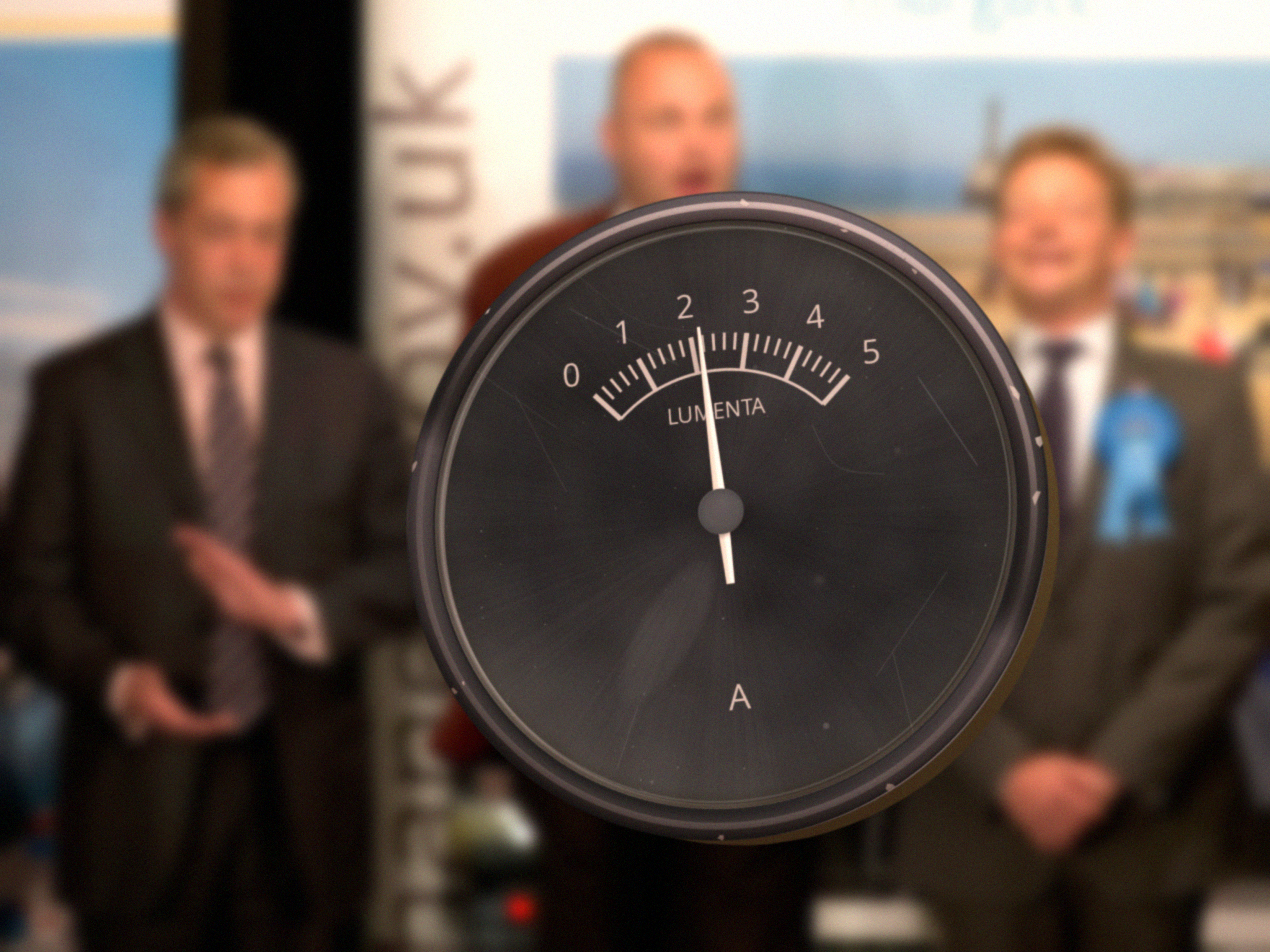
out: 2.2 A
